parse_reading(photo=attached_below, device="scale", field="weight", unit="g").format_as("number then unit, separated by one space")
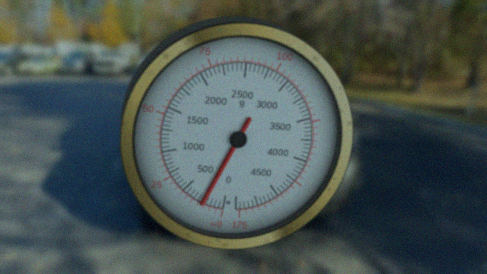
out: 250 g
